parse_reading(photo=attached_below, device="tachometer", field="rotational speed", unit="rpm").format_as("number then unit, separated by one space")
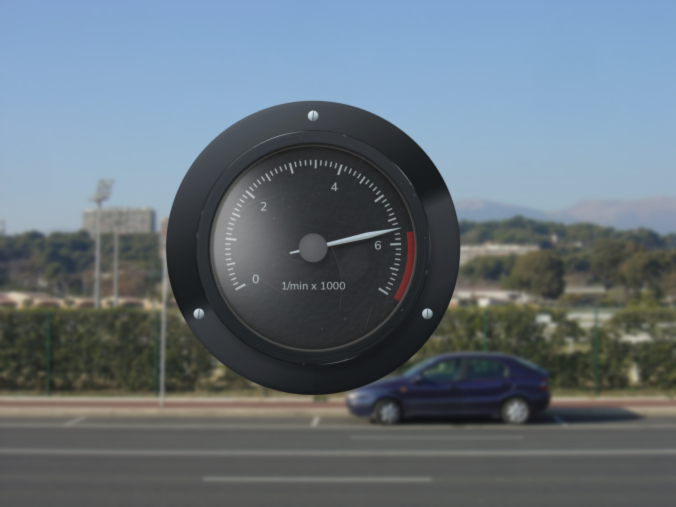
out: 5700 rpm
